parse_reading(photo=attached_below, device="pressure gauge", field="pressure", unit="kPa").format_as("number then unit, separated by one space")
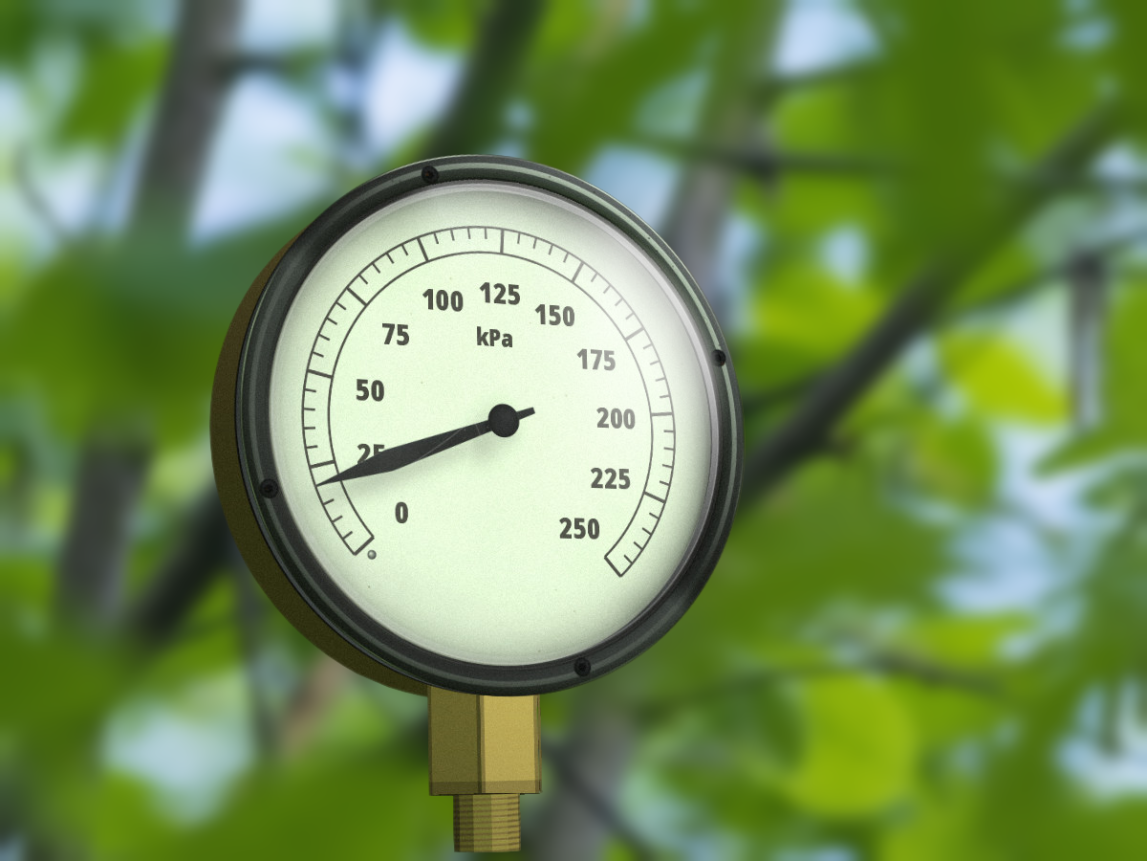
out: 20 kPa
